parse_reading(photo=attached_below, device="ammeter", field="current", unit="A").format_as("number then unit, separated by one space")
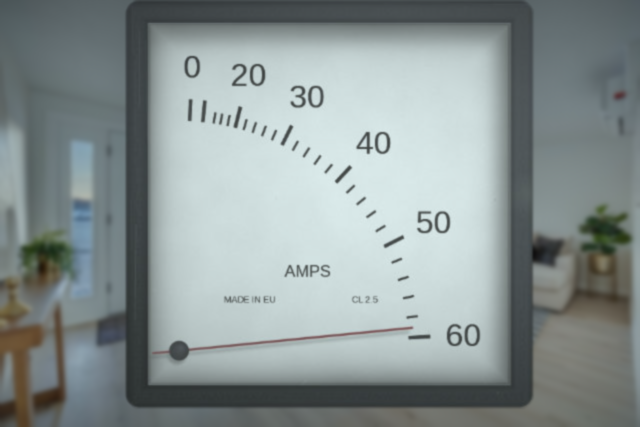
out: 59 A
